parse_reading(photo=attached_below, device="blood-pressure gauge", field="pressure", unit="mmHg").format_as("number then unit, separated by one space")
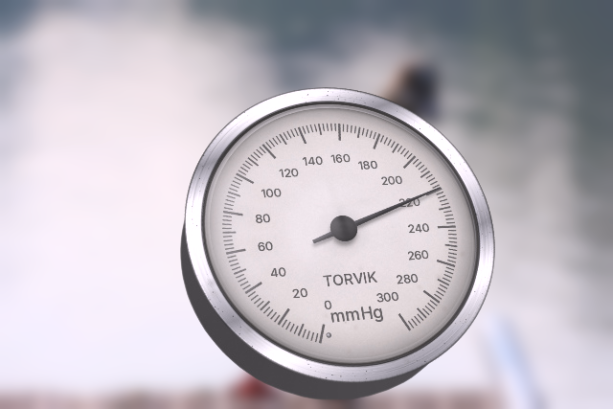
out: 220 mmHg
